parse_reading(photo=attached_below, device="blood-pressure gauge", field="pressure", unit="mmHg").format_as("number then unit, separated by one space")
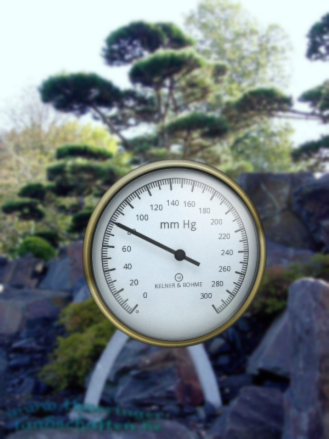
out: 80 mmHg
